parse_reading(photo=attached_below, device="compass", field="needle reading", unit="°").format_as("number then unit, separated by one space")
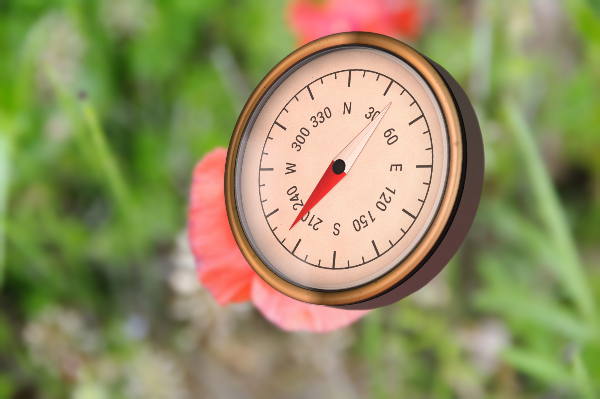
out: 220 °
